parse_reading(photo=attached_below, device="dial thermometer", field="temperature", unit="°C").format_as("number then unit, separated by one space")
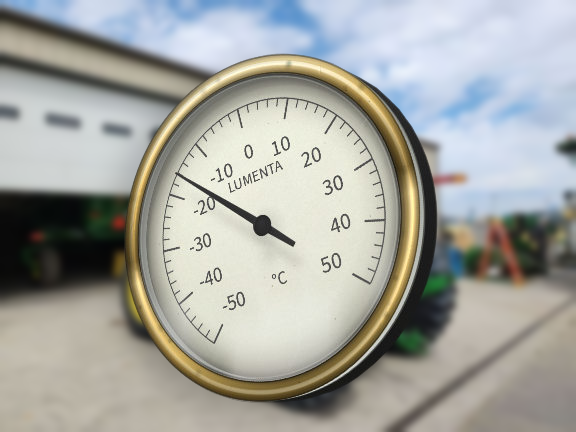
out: -16 °C
